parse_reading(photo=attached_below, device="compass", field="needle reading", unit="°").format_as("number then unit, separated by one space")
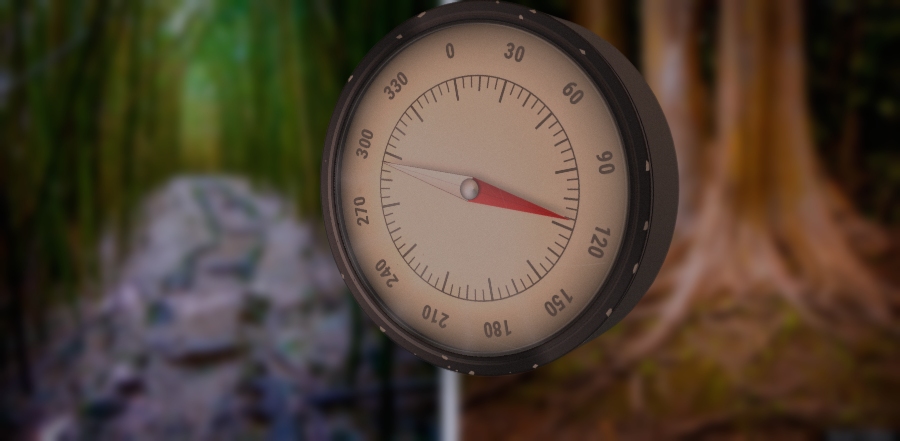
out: 115 °
